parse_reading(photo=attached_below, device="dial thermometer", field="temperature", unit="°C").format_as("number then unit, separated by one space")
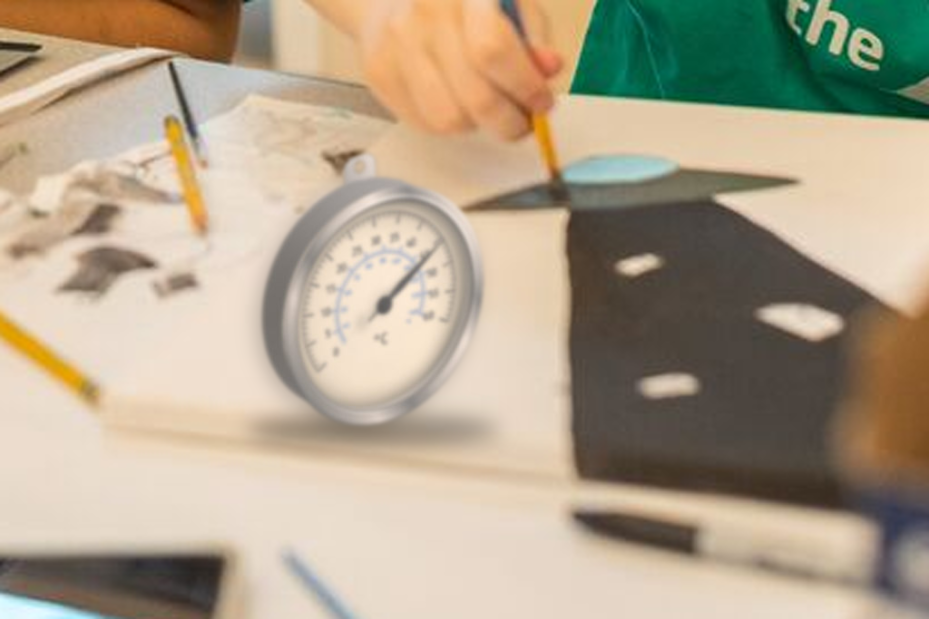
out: 45 °C
